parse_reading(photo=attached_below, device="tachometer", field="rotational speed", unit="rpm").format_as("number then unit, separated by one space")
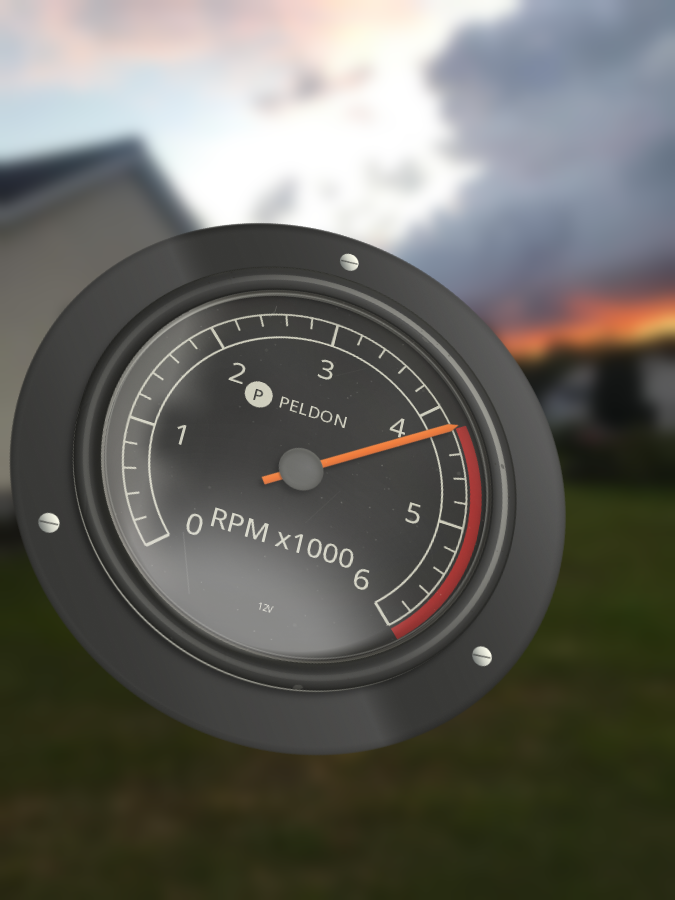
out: 4200 rpm
